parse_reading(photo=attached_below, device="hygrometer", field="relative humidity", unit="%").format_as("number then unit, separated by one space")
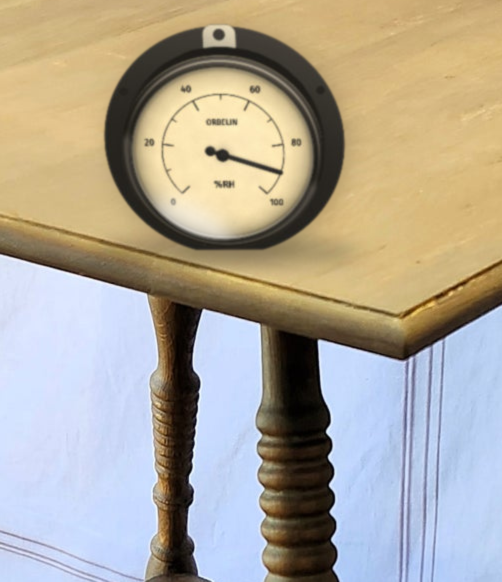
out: 90 %
